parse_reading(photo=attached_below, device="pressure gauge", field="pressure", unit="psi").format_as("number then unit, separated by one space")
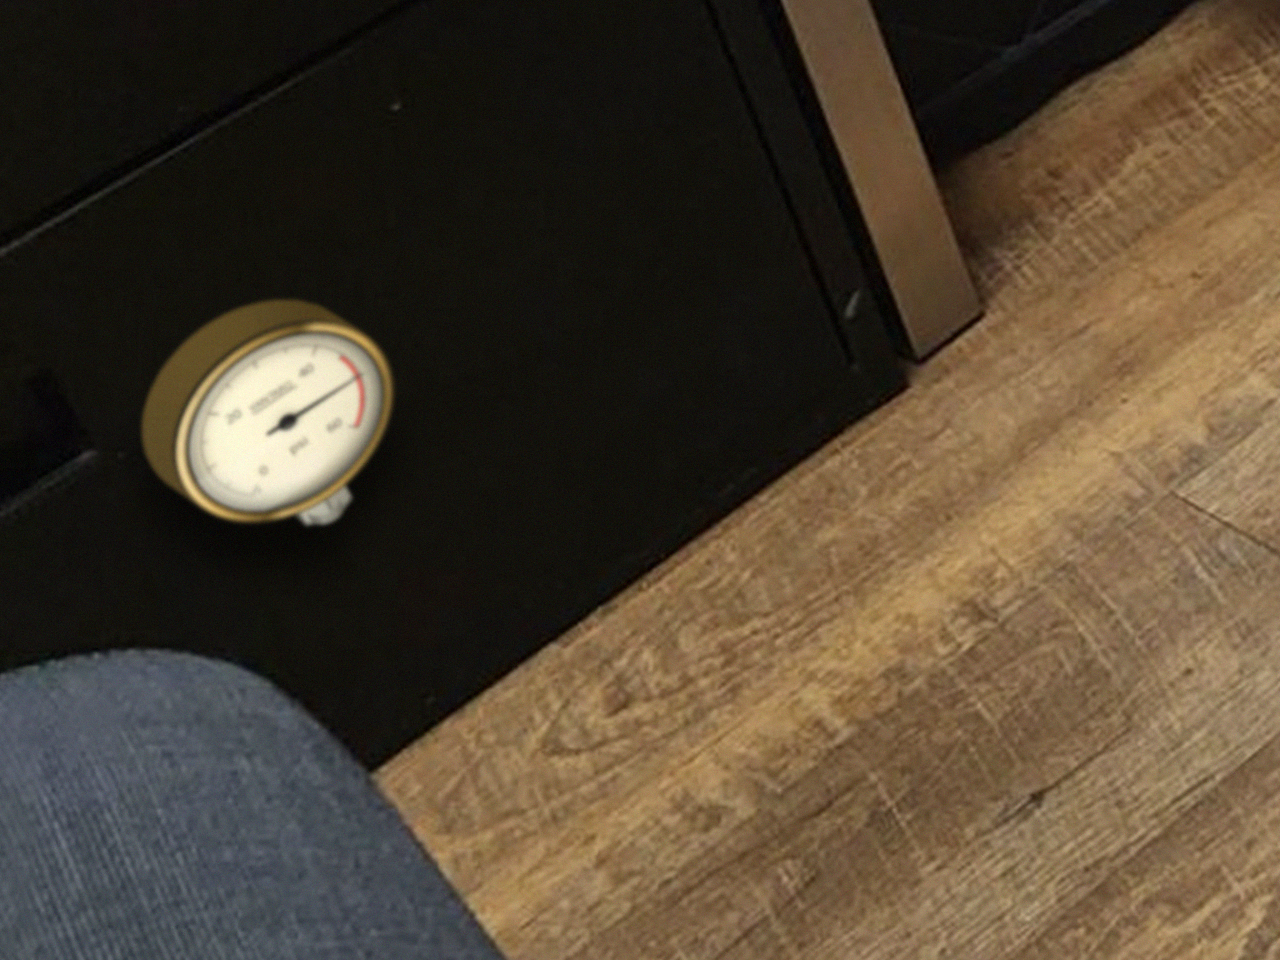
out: 50 psi
